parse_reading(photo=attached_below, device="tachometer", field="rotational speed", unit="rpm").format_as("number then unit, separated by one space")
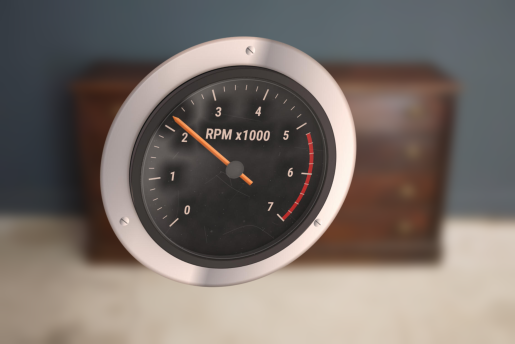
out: 2200 rpm
